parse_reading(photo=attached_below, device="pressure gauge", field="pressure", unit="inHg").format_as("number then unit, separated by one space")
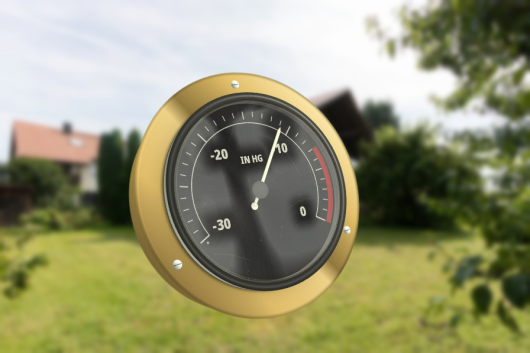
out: -11 inHg
